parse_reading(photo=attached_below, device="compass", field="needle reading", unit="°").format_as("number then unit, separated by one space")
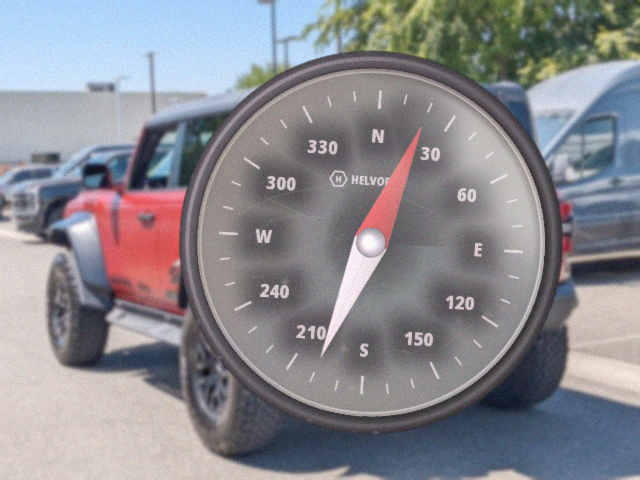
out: 20 °
